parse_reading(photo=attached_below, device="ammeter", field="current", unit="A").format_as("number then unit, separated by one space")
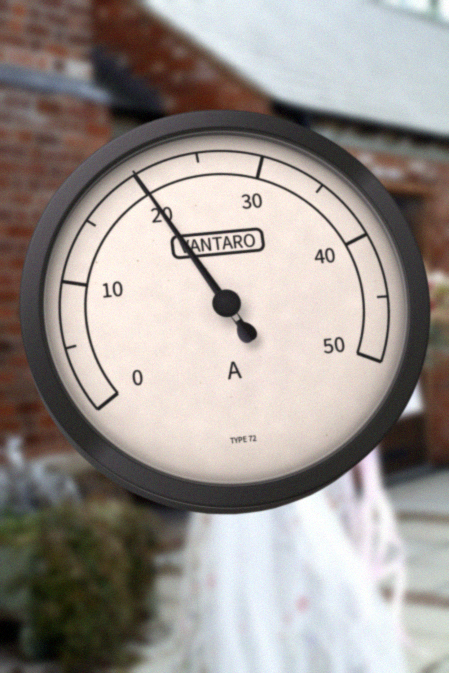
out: 20 A
